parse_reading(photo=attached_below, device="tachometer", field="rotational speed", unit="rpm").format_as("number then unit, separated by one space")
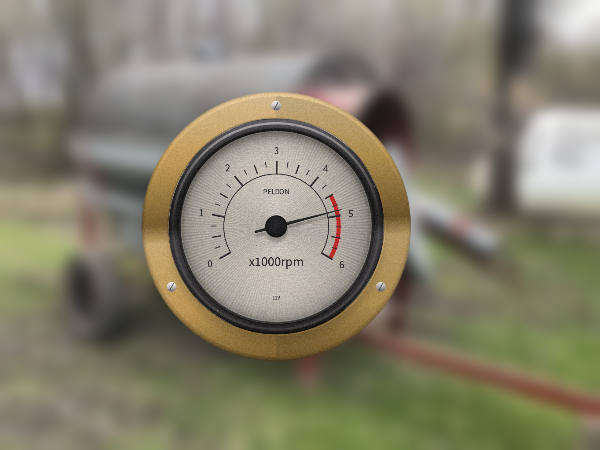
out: 4875 rpm
